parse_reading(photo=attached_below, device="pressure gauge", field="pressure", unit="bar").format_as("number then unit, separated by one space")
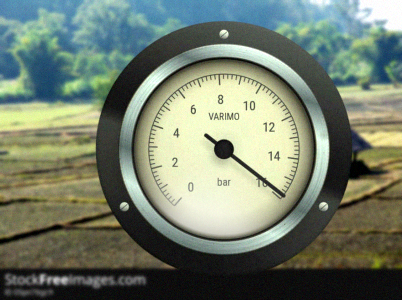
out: 15.8 bar
